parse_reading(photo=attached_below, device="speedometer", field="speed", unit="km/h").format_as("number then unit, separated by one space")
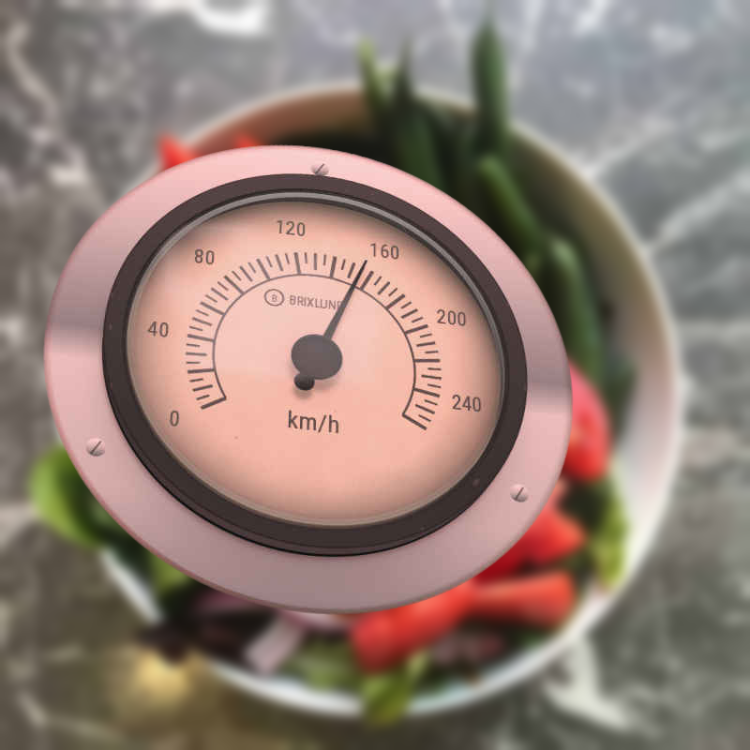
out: 155 km/h
